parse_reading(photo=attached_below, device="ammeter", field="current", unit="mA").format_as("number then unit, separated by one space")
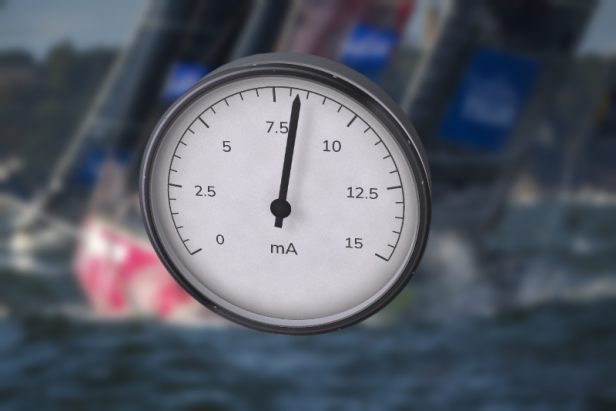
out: 8.25 mA
